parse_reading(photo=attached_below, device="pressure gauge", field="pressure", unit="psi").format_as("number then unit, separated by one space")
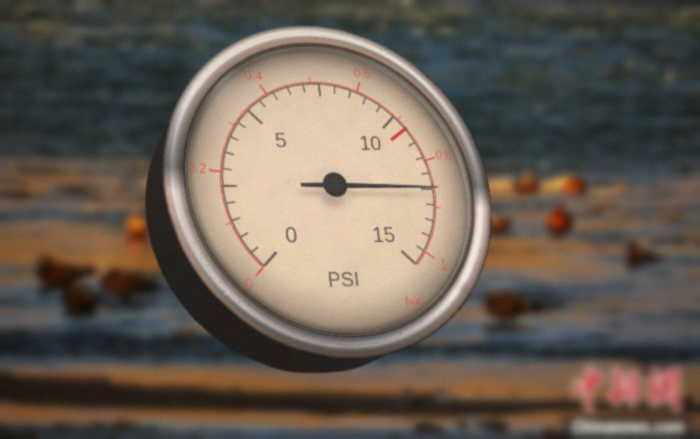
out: 12.5 psi
